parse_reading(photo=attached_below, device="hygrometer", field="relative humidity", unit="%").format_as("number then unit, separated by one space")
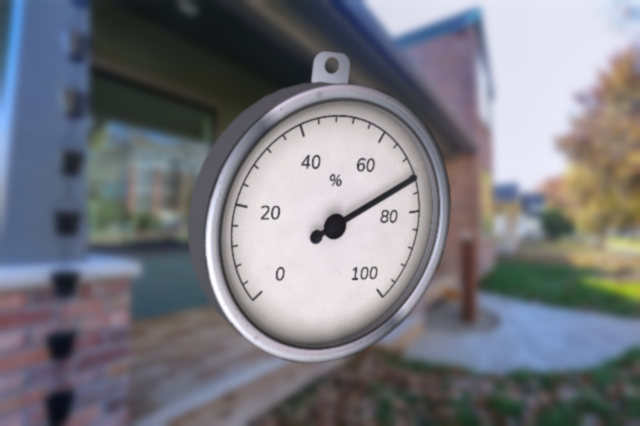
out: 72 %
